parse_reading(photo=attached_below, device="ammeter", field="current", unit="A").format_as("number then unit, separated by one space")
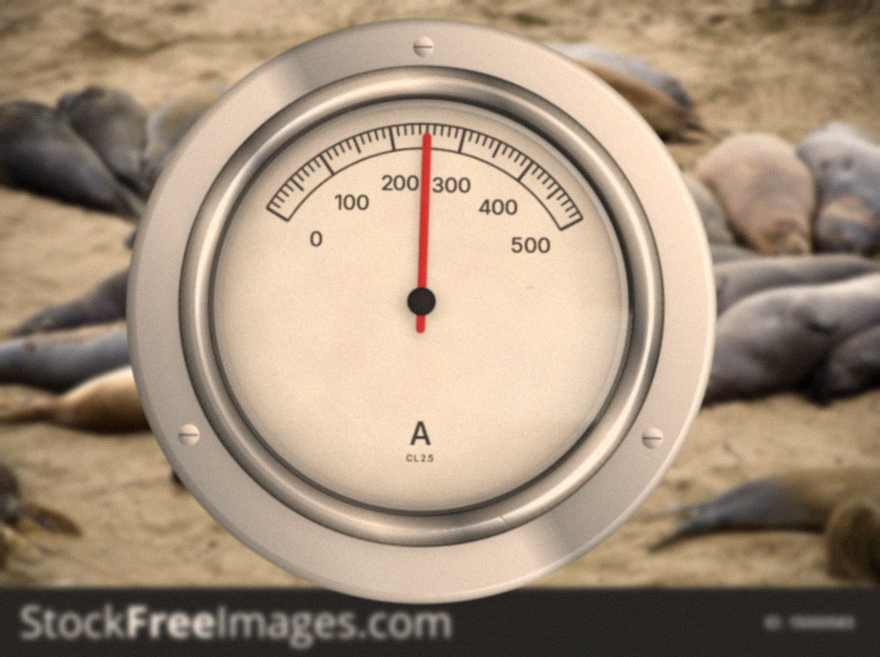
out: 250 A
